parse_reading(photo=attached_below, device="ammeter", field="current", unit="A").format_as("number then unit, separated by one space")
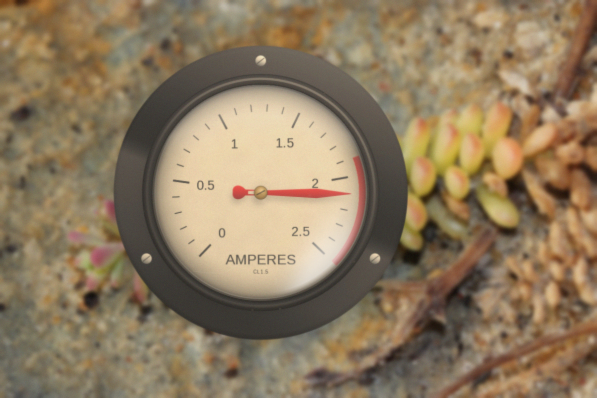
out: 2.1 A
